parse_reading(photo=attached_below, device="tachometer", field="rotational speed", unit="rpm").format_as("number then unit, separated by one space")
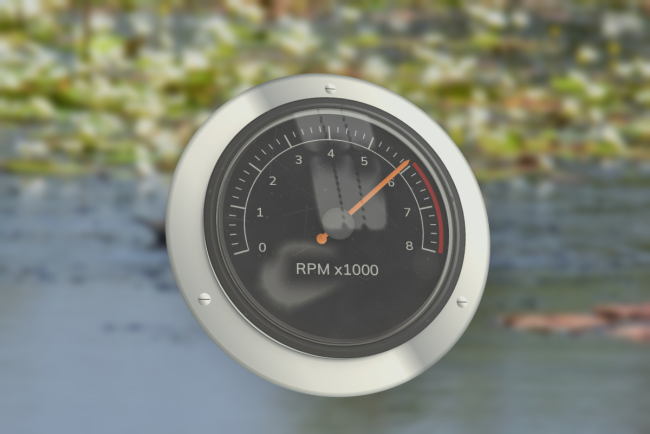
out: 5900 rpm
